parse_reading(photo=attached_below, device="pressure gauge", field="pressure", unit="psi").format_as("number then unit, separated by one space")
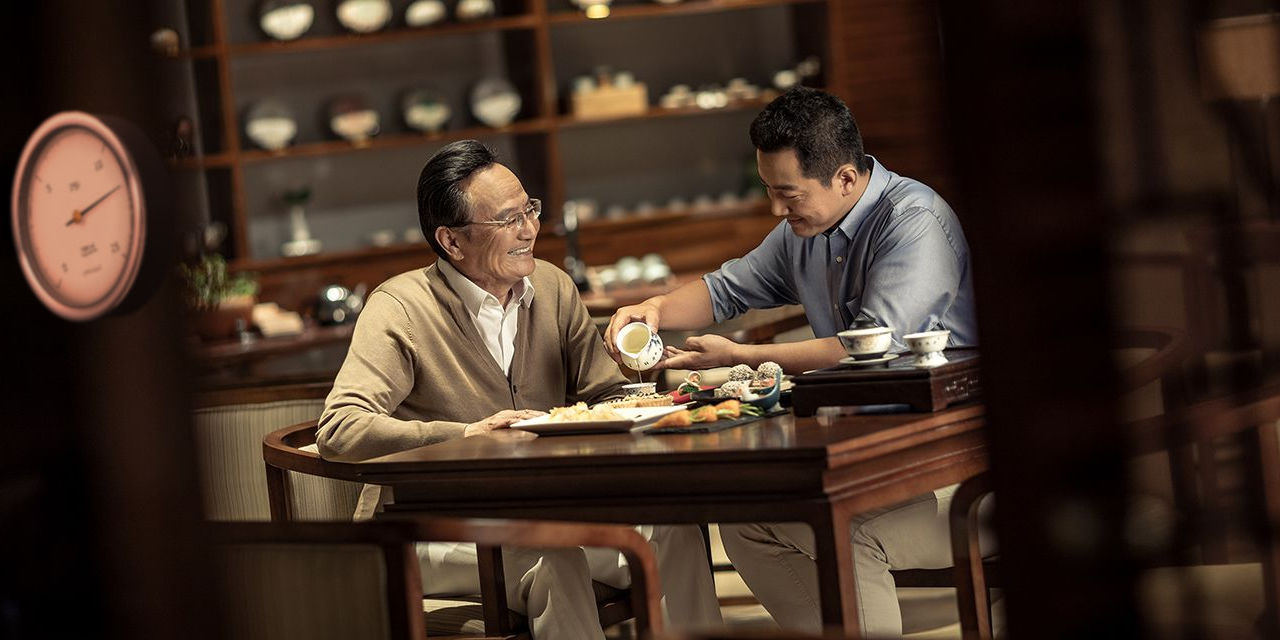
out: 12 psi
